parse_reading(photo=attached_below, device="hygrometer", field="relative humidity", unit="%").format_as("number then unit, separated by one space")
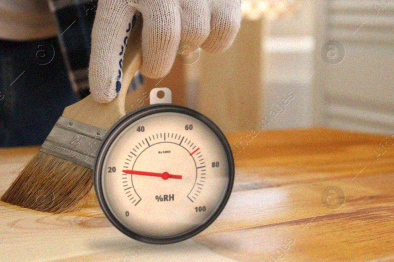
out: 20 %
